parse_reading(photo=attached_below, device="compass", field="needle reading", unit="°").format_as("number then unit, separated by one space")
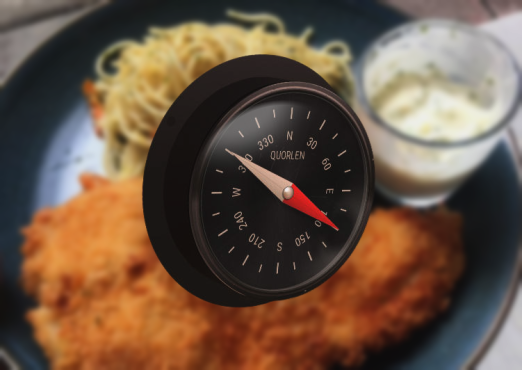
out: 120 °
